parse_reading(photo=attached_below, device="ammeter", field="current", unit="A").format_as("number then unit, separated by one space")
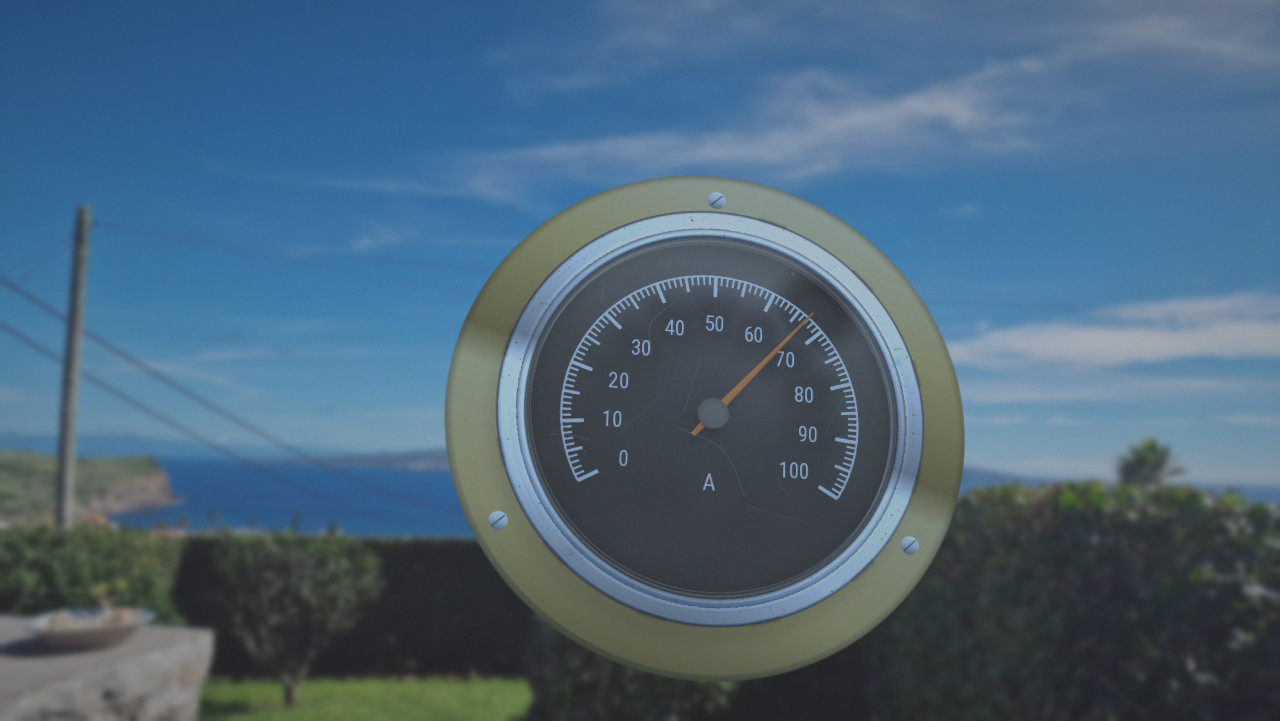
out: 67 A
